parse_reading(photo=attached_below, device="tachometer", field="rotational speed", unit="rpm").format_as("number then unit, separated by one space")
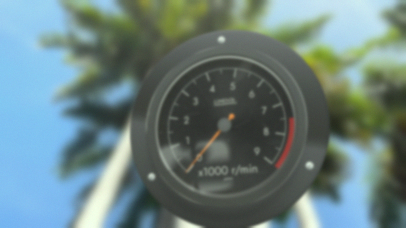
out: 0 rpm
